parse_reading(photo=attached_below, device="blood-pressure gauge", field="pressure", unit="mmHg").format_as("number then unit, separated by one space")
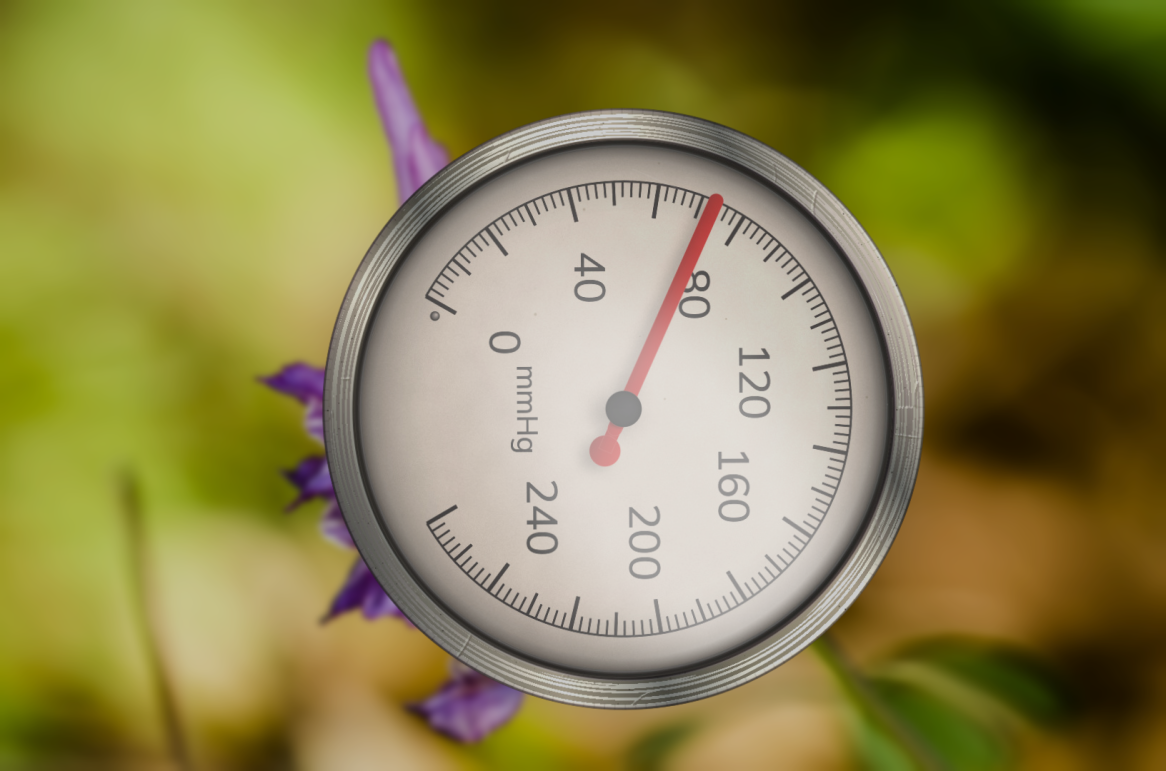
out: 73 mmHg
